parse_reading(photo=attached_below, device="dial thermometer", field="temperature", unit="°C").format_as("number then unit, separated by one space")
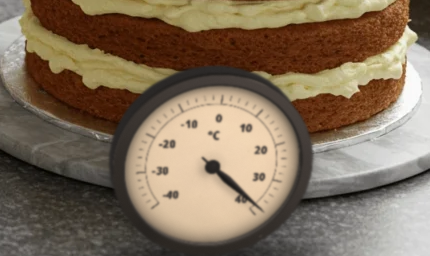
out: 38 °C
